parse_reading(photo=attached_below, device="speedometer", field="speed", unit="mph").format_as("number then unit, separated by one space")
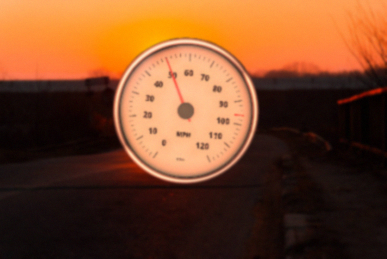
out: 50 mph
